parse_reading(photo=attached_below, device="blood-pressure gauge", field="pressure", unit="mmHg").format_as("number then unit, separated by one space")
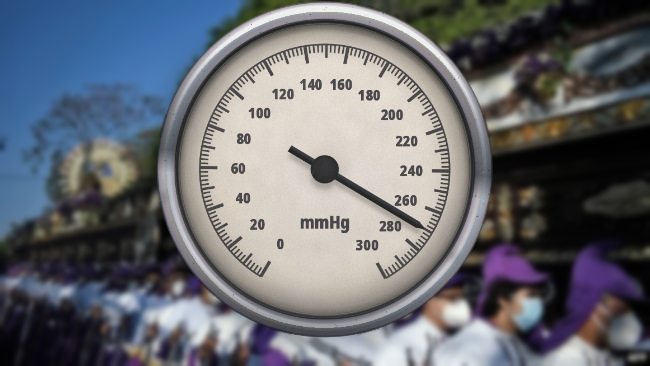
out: 270 mmHg
